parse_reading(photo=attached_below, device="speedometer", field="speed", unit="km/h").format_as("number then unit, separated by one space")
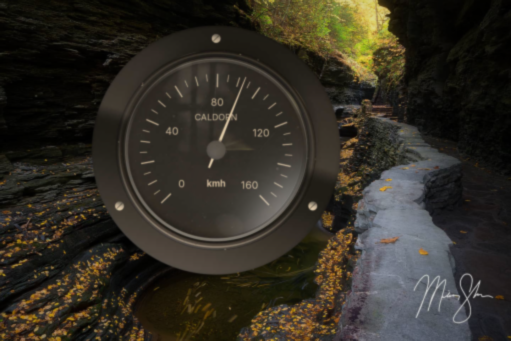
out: 92.5 km/h
